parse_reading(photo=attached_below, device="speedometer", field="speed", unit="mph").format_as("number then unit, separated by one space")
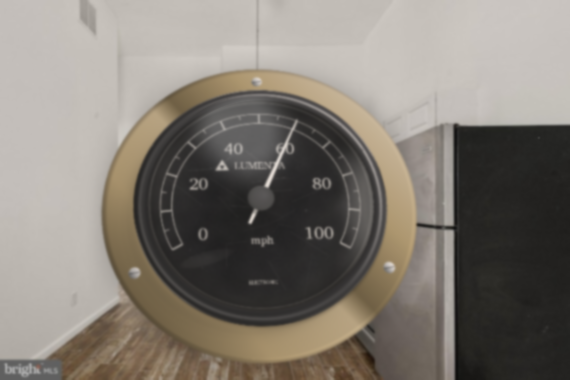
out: 60 mph
